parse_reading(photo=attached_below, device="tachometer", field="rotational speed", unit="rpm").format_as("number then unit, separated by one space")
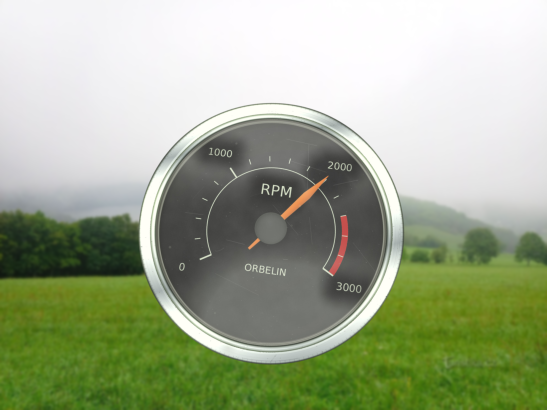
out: 2000 rpm
